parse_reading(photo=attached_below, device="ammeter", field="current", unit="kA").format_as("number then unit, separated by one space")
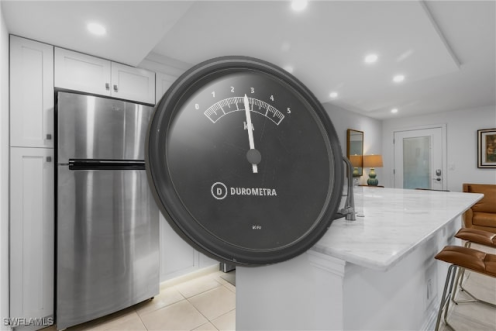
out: 2.5 kA
